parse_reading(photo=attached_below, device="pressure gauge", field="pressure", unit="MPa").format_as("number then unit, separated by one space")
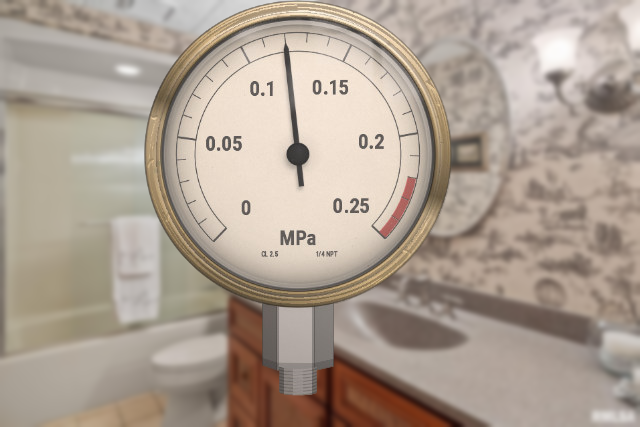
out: 0.12 MPa
